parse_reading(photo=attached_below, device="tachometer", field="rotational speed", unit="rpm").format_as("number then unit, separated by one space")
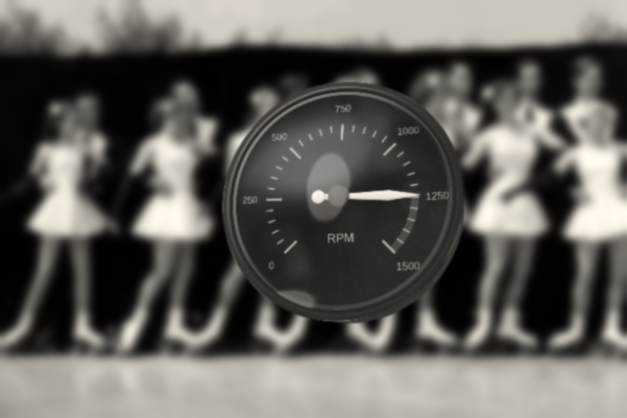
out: 1250 rpm
